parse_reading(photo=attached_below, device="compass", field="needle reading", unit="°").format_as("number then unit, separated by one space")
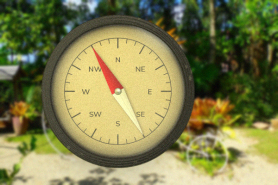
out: 330 °
